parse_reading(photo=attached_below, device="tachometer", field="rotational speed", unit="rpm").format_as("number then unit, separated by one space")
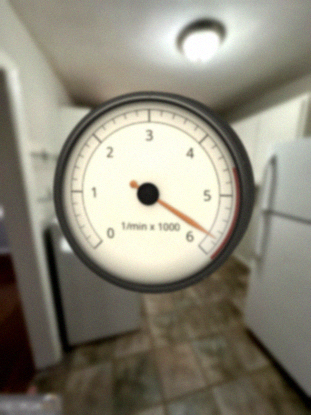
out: 5700 rpm
